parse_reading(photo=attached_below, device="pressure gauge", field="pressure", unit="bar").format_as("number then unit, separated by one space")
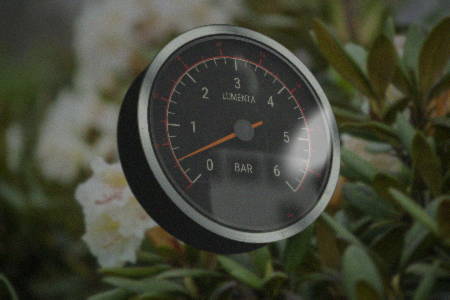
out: 0.4 bar
